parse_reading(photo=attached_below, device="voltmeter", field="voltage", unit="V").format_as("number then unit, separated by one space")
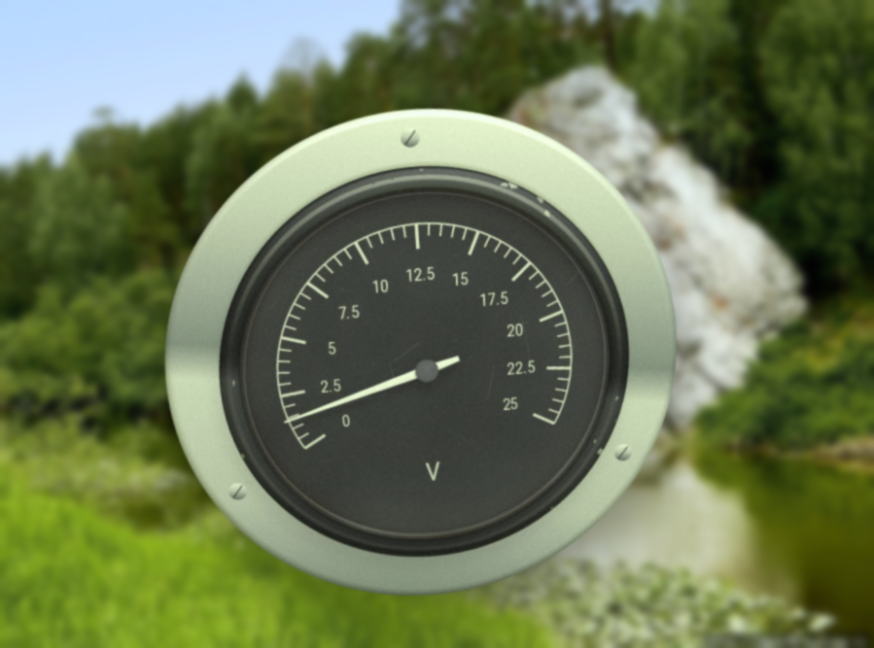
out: 1.5 V
